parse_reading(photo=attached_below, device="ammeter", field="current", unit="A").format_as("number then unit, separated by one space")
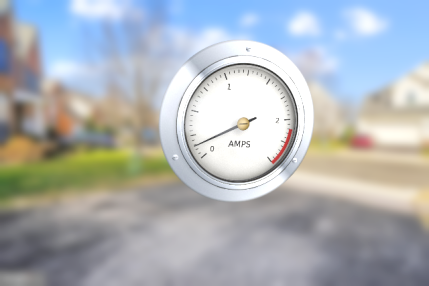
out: 0.15 A
